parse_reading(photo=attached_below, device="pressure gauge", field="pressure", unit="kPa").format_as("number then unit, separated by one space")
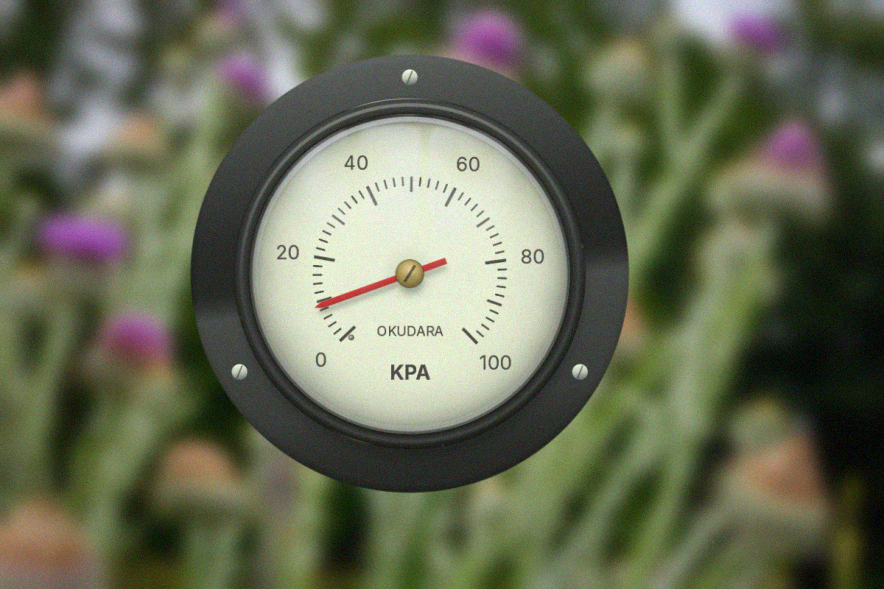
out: 9 kPa
